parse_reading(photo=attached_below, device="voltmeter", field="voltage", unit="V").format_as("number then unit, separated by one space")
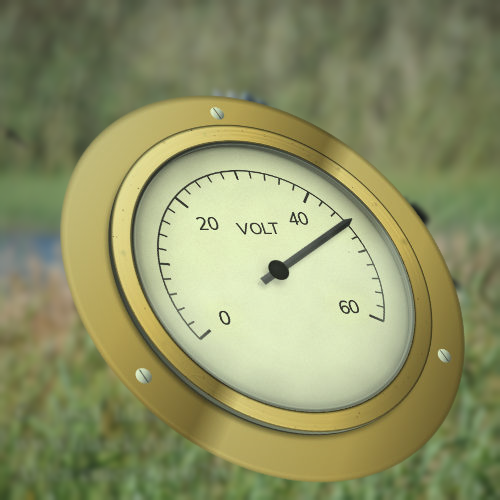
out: 46 V
